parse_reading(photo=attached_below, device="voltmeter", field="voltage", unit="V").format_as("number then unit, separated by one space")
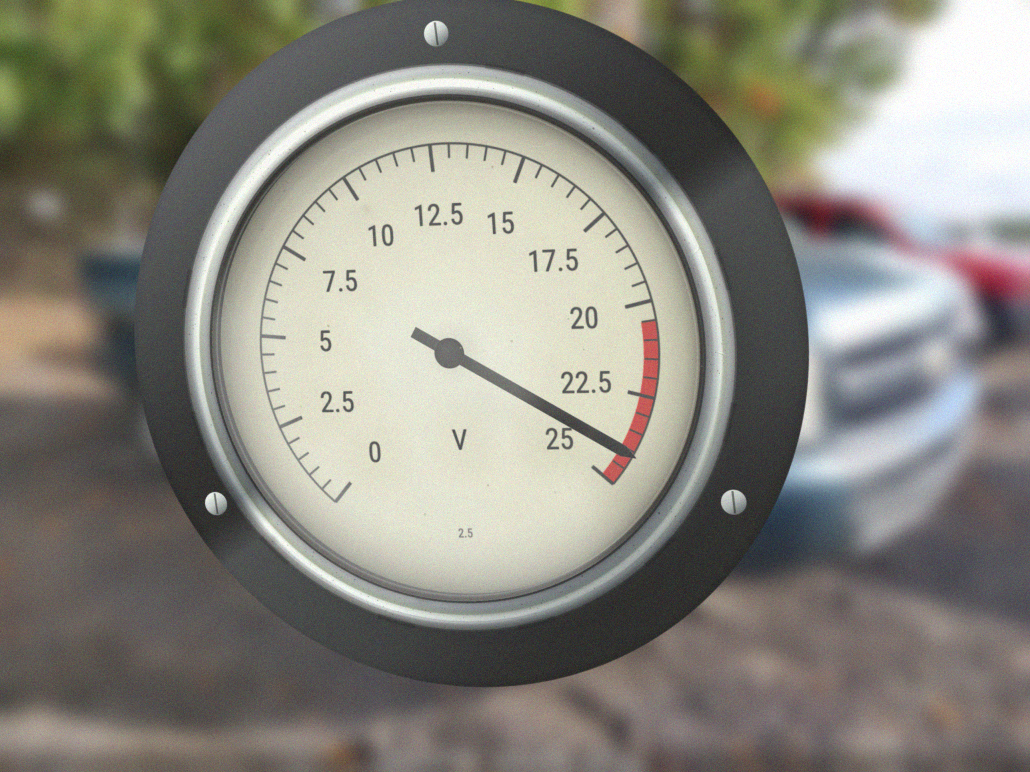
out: 24 V
